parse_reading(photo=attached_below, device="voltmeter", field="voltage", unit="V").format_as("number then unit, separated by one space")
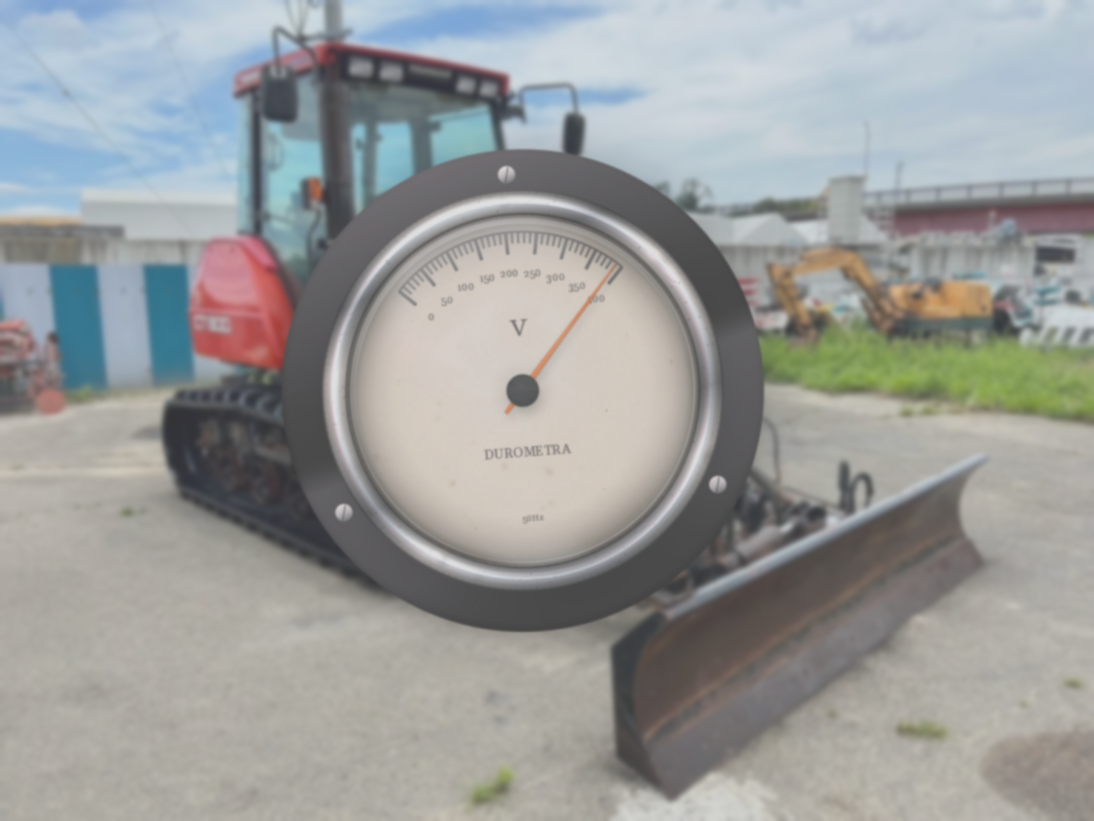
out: 390 V
